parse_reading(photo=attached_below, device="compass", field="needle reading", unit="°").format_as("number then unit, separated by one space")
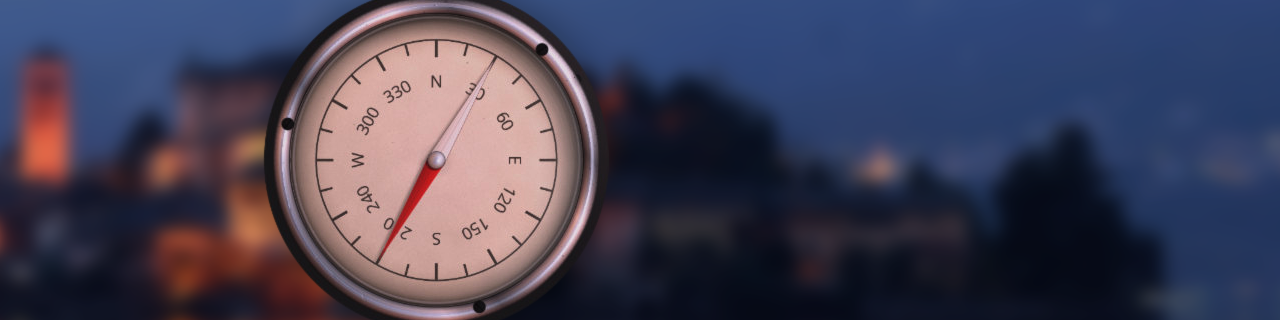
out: 210 °
